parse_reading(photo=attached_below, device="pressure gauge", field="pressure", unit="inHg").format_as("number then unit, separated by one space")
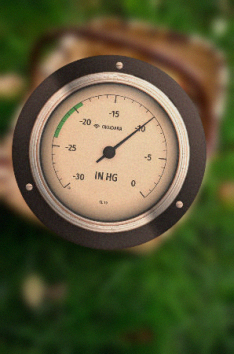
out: -10 inHg
